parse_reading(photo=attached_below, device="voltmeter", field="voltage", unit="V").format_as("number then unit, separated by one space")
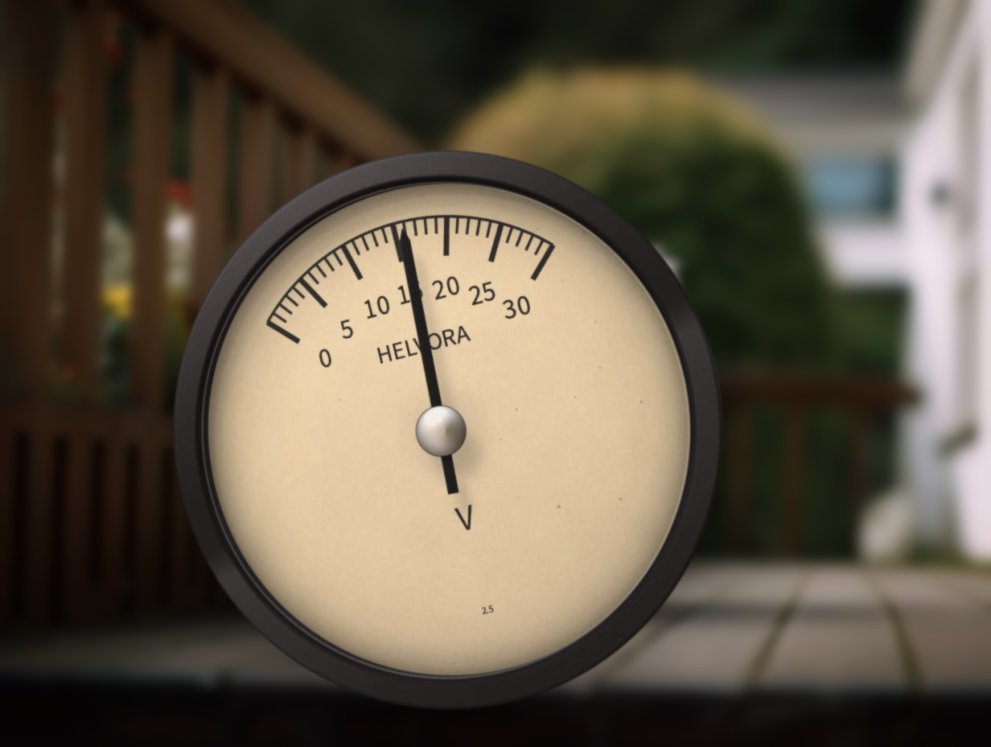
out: 16 V
